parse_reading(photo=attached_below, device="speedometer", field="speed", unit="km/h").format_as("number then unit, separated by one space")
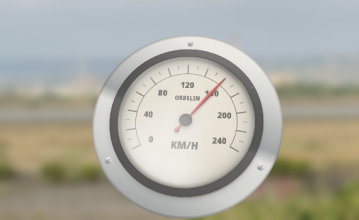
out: 160 km/h
